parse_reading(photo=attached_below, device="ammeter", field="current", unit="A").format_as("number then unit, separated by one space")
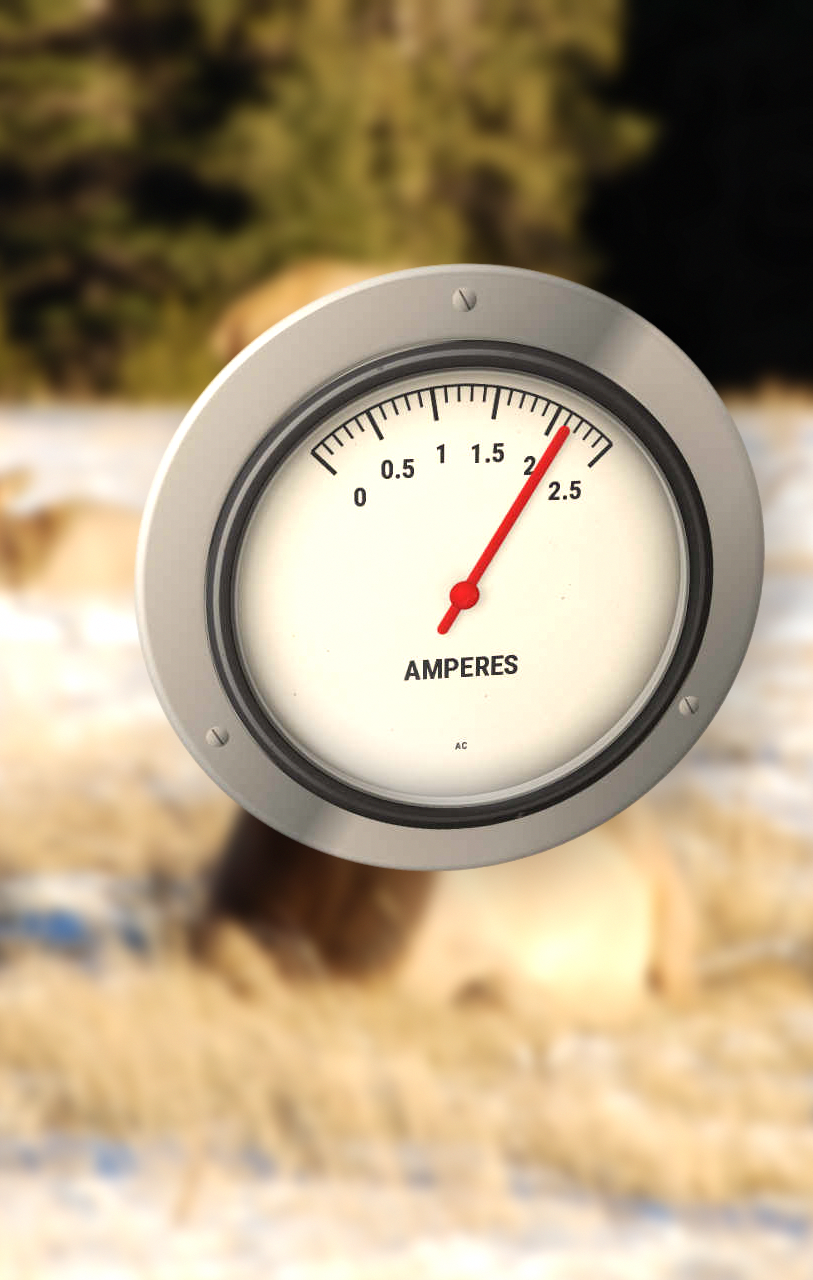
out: 2.1 A
